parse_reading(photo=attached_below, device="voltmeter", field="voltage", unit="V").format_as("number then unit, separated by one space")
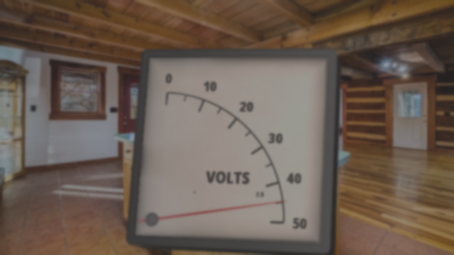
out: 45 V
